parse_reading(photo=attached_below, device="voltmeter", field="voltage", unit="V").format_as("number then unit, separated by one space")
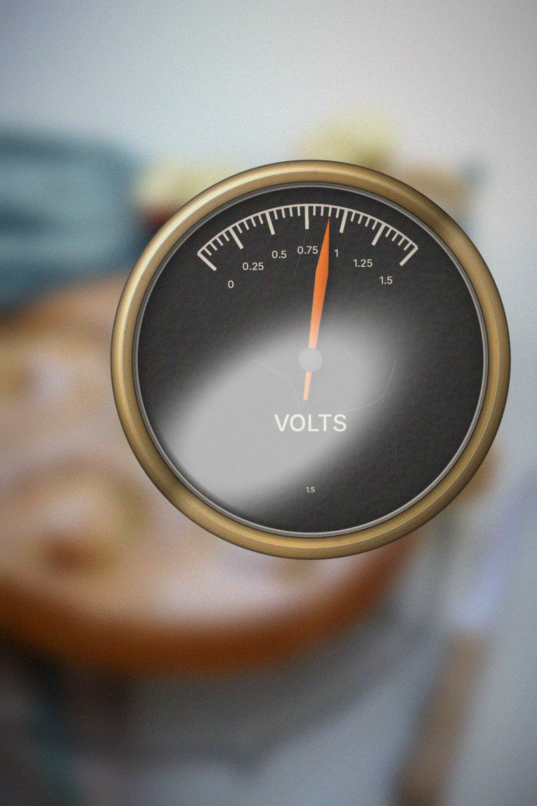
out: 0.9 V
